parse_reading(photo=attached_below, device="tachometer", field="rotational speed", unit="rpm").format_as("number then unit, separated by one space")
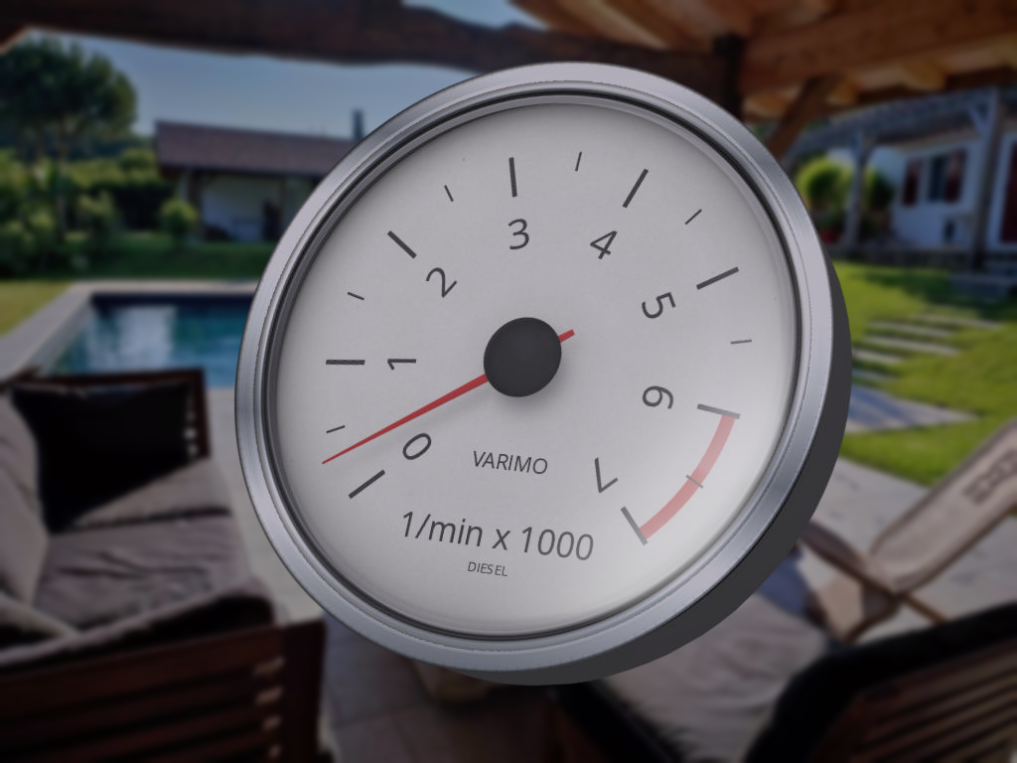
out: 250 rpm
